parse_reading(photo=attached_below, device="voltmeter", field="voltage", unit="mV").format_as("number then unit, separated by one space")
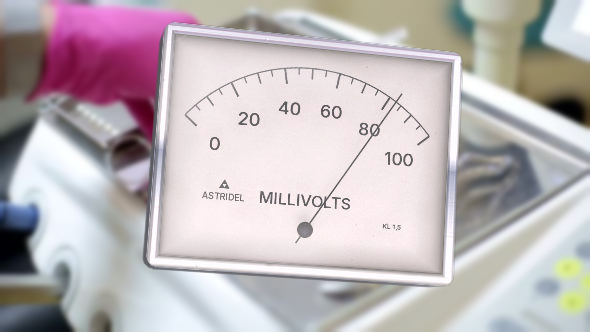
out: 82.5 mV
